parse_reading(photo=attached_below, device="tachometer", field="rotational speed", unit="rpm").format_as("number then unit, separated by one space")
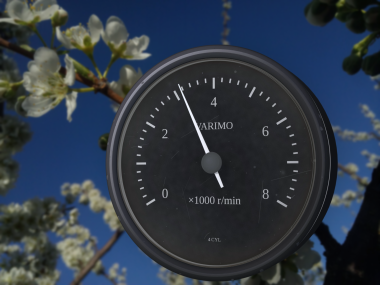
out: 3200 rpm
